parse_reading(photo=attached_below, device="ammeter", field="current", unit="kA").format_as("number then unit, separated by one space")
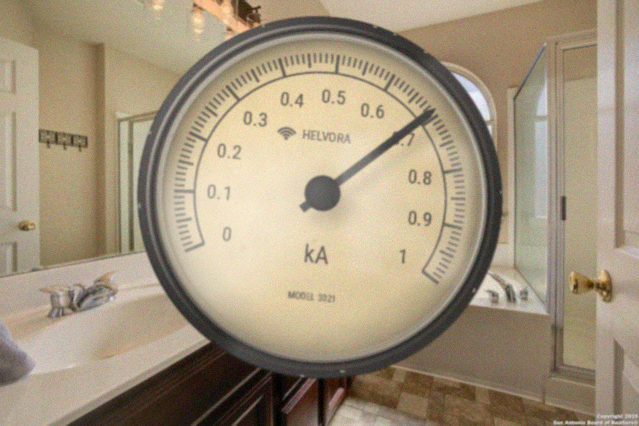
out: 0.69 kA
